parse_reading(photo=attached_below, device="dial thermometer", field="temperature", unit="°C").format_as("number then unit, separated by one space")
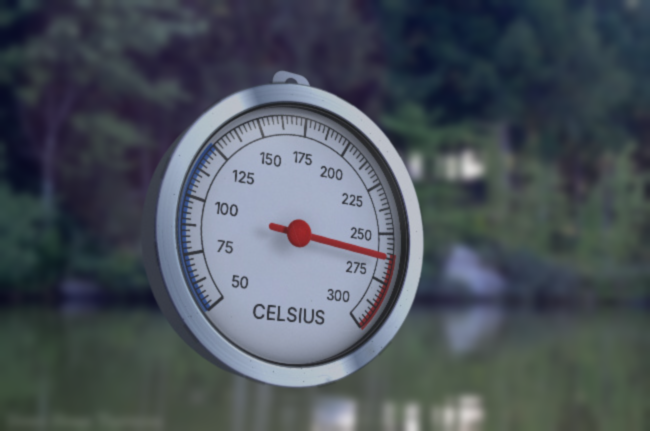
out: 262.5 °C
